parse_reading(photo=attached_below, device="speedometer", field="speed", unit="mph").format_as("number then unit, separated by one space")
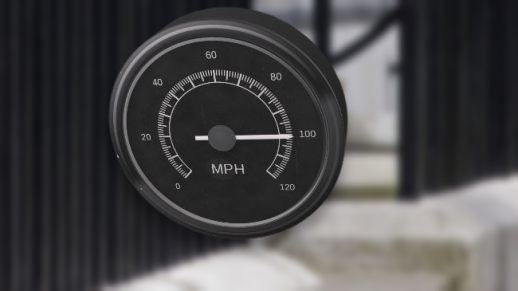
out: 100 mph
